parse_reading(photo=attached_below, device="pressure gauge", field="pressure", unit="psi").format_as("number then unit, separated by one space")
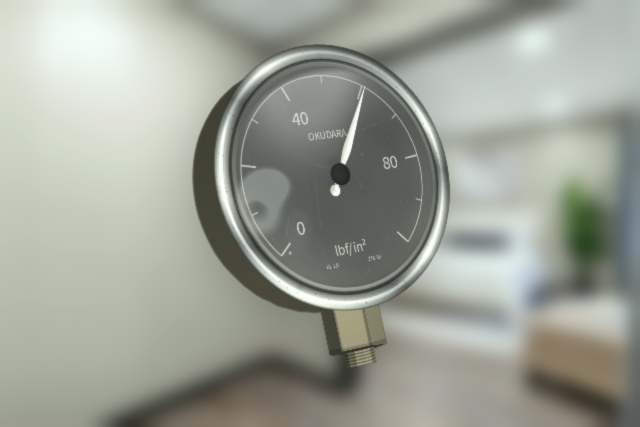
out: 60 psi
